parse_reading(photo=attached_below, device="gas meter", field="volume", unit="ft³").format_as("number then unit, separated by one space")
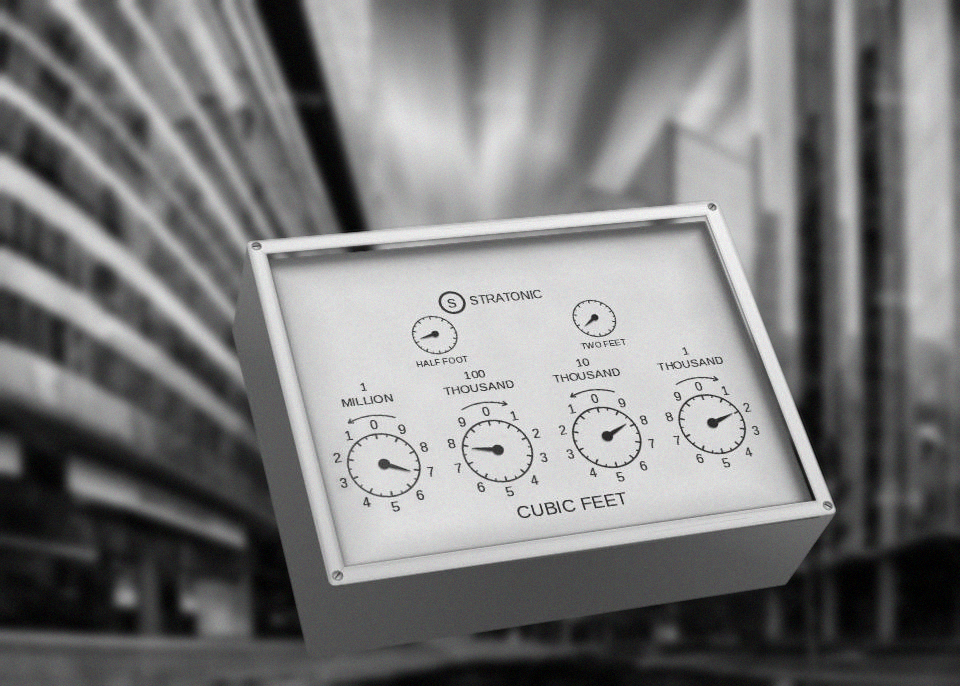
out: 678200 ft³
